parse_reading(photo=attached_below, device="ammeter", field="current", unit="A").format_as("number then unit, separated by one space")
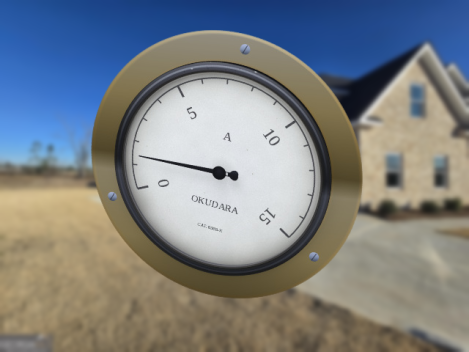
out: 1.5 A
